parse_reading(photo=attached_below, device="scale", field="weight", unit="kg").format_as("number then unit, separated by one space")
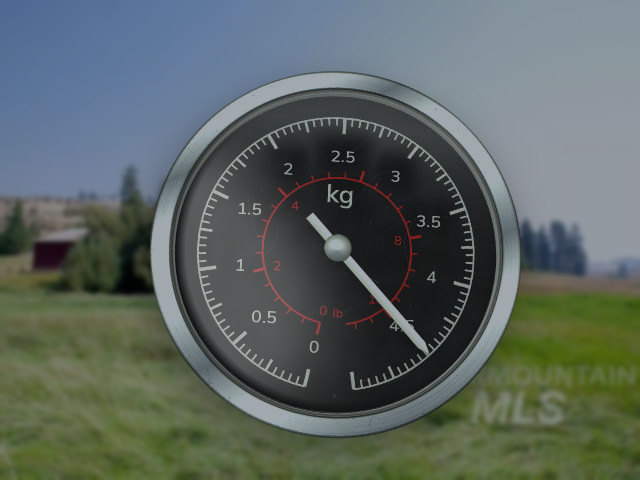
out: 4.5 kg
